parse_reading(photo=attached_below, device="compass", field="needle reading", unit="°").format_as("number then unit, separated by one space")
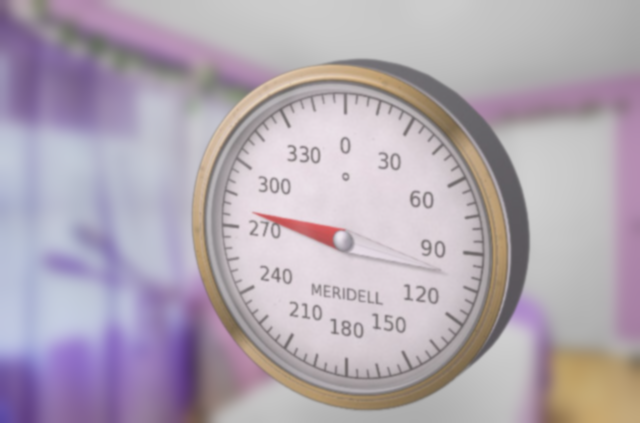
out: 280 °
